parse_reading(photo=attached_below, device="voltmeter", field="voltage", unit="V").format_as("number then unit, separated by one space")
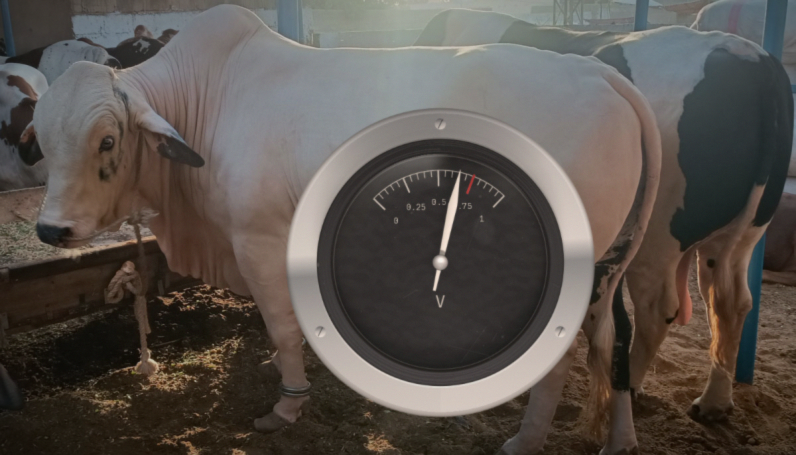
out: 0.65 V
